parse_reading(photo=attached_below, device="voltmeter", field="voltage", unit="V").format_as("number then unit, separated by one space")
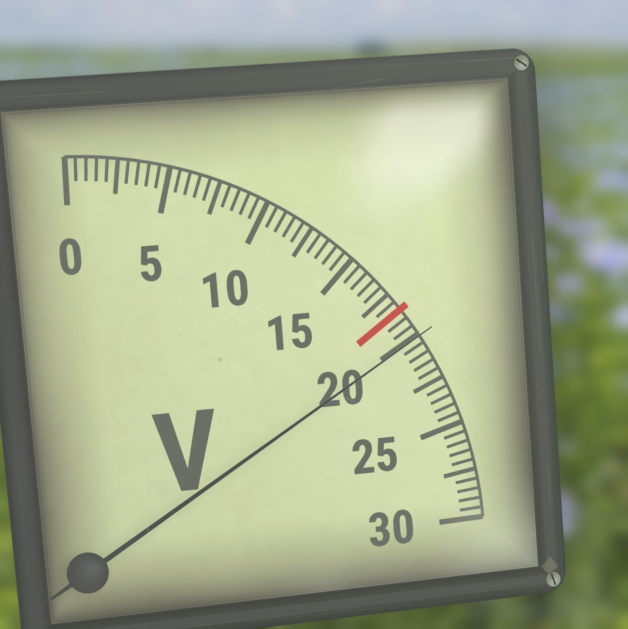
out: 20 V
